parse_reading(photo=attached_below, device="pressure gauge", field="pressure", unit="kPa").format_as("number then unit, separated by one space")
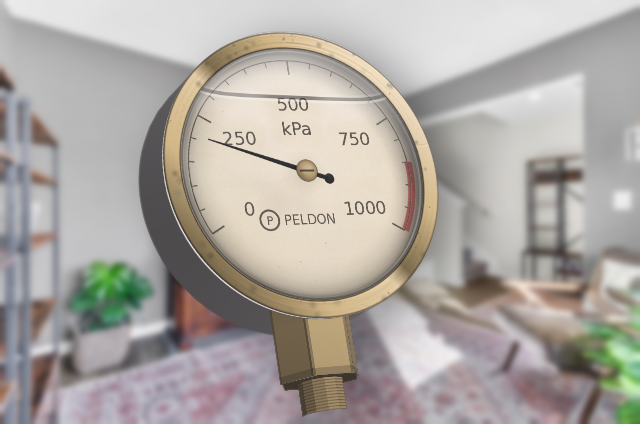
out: 200 kPa
